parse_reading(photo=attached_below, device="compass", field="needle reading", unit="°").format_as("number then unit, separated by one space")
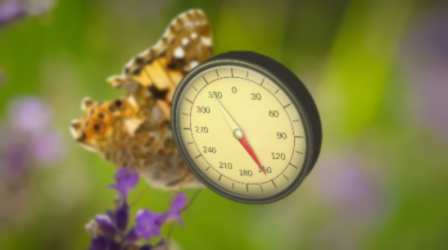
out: 150 °
